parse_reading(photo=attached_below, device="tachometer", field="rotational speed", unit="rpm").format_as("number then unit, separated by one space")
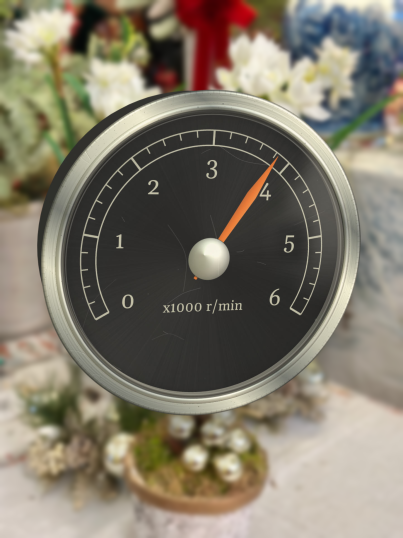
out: 3800 rpm
